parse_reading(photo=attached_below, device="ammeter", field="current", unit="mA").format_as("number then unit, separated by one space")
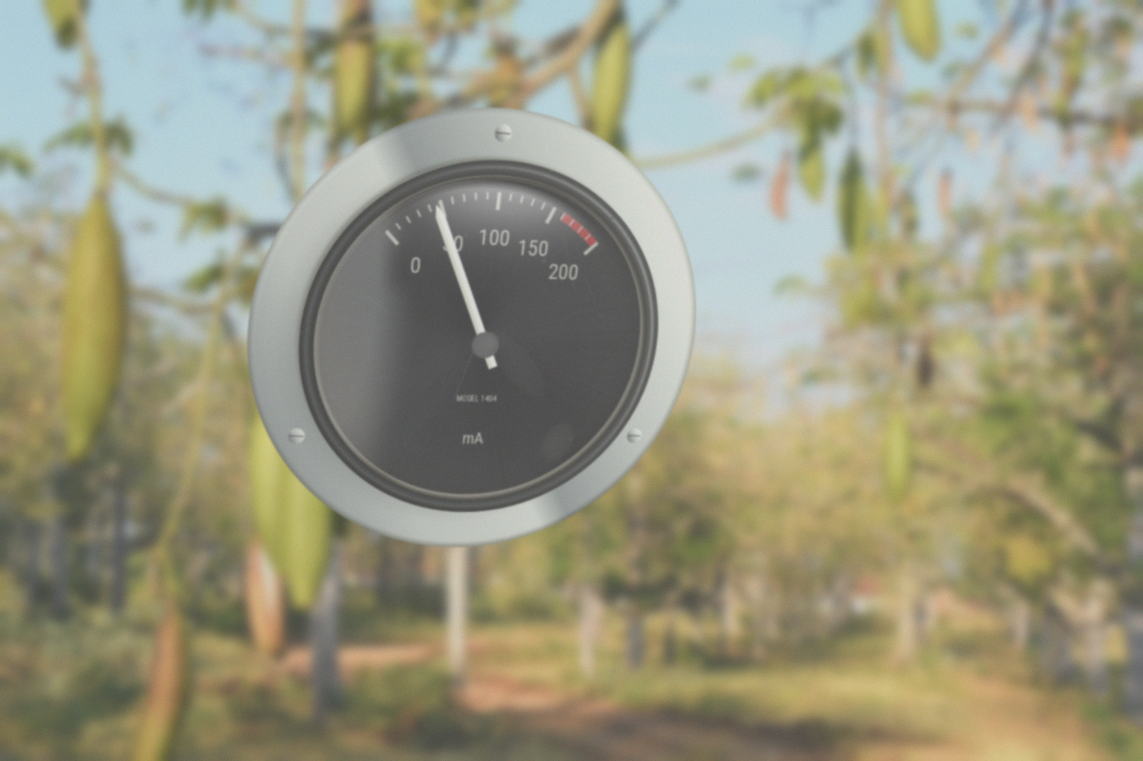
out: 45 mA
